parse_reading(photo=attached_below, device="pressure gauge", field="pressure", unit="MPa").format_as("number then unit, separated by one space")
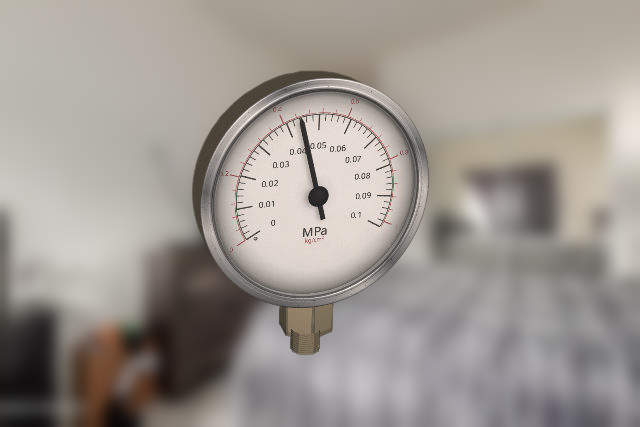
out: 0.044 MPa
